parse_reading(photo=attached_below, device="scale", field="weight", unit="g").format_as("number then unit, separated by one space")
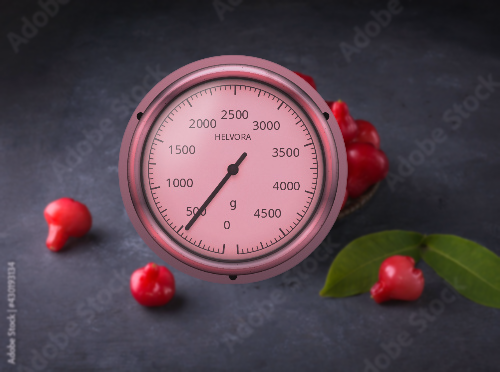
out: 450 g
